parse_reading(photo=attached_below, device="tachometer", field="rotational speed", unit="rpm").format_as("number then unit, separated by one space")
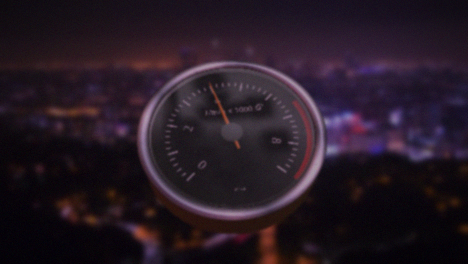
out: 4000 rpm
